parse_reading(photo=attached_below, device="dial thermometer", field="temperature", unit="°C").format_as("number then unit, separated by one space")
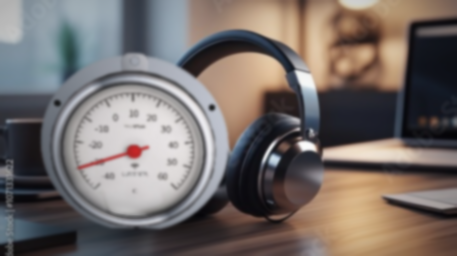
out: -30 °C
